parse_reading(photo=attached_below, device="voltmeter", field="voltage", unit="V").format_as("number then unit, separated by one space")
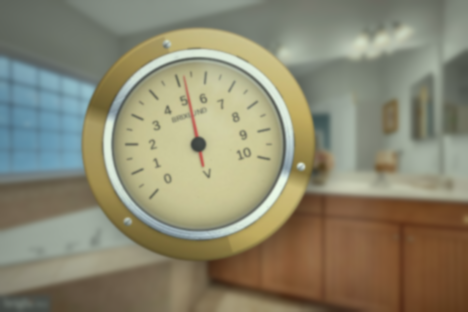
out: 5.25 V
